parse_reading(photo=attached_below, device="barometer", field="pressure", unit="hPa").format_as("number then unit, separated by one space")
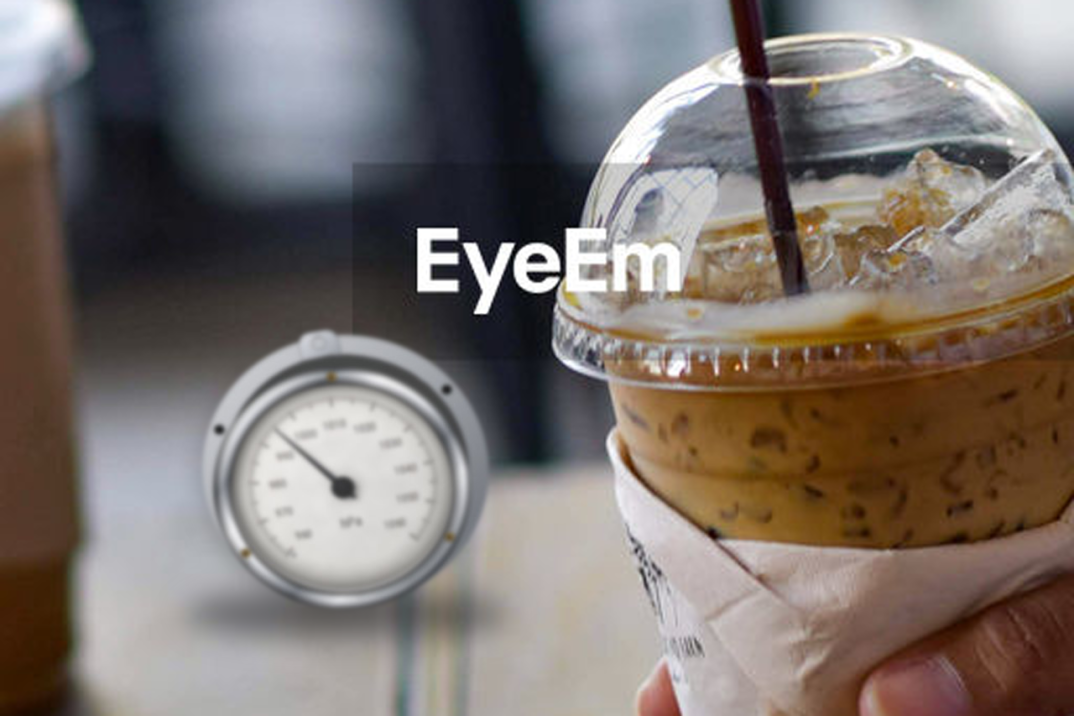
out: 995 hPa
